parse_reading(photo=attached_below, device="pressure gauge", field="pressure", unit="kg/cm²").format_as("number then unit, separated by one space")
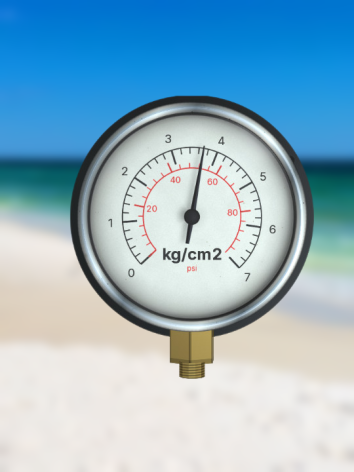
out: 3.7 kg/cm²
